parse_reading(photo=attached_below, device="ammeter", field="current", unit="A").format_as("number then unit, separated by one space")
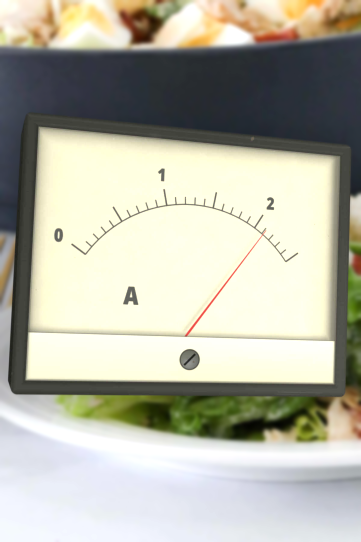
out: 2.1 A
